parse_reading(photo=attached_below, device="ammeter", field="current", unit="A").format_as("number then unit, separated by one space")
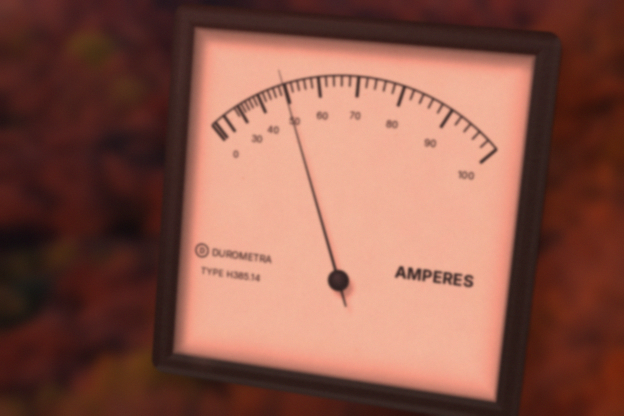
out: 50 A
